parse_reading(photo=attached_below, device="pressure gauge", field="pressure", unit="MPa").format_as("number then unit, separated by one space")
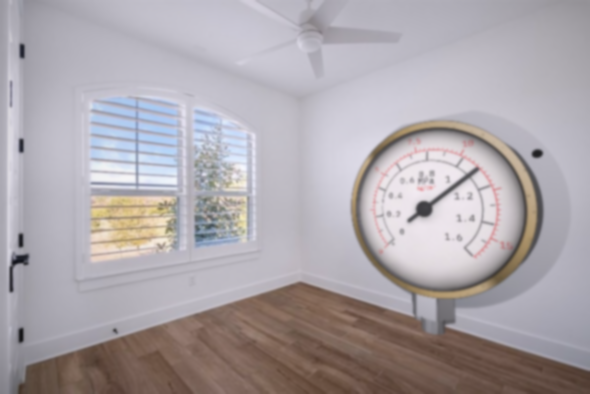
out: 1.1 MPa
